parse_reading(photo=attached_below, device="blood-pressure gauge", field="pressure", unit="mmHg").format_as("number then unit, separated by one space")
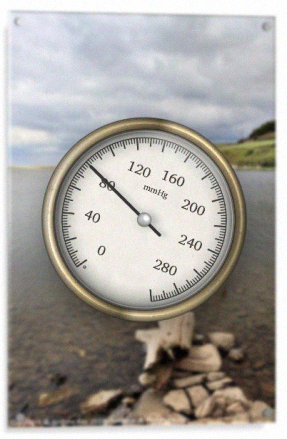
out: 80 mmHg
